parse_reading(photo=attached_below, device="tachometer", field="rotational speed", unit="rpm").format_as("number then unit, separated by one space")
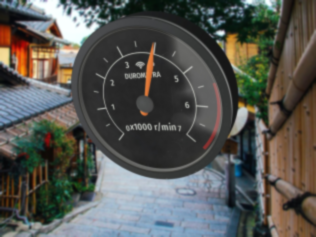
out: 4000 rpm
